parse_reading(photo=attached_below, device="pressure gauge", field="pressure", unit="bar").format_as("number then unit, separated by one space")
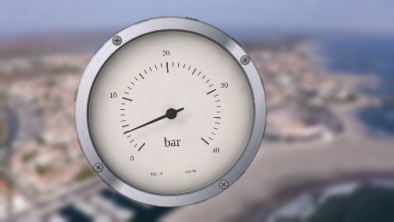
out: 4 bar
